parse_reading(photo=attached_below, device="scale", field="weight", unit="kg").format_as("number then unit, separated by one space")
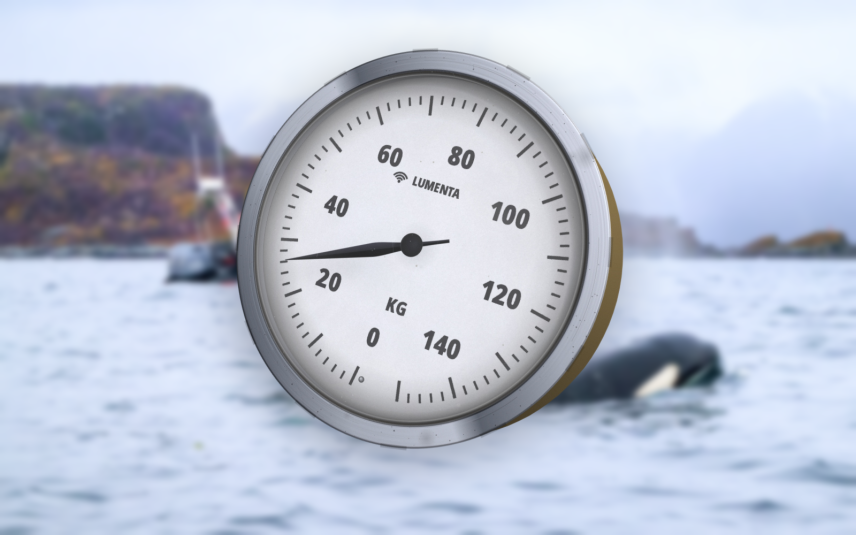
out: 26 kg
